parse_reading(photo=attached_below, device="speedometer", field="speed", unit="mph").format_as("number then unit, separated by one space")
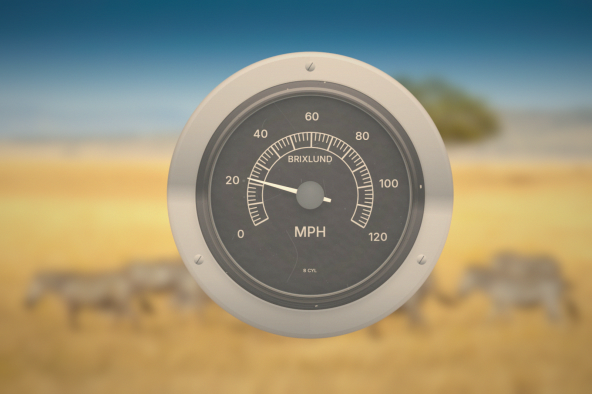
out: 22 mph
